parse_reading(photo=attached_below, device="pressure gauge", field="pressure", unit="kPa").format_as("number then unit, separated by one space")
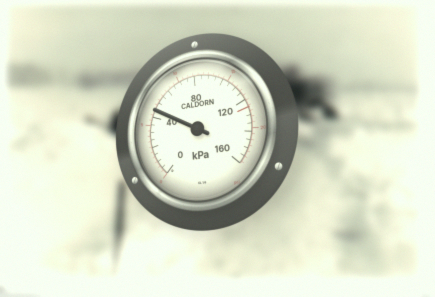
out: 45 kPa
